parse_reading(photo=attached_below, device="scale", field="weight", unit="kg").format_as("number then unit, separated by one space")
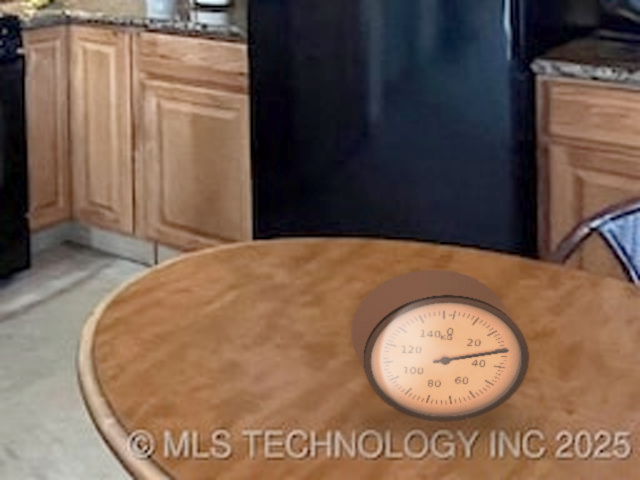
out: 30 kg
